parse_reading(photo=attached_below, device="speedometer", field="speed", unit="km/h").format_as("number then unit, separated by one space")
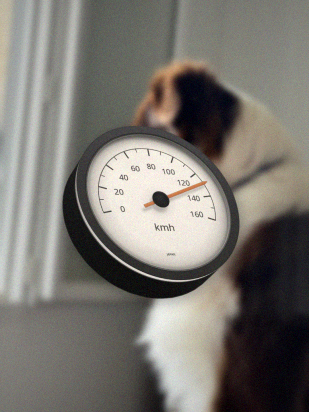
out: 130 km/h
